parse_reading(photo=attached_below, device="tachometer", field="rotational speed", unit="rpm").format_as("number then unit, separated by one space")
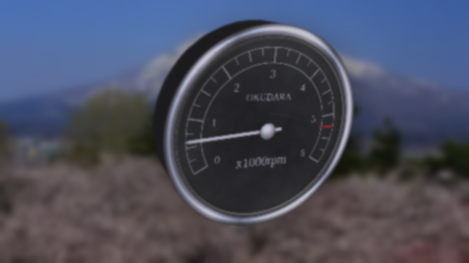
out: 625 rpm
